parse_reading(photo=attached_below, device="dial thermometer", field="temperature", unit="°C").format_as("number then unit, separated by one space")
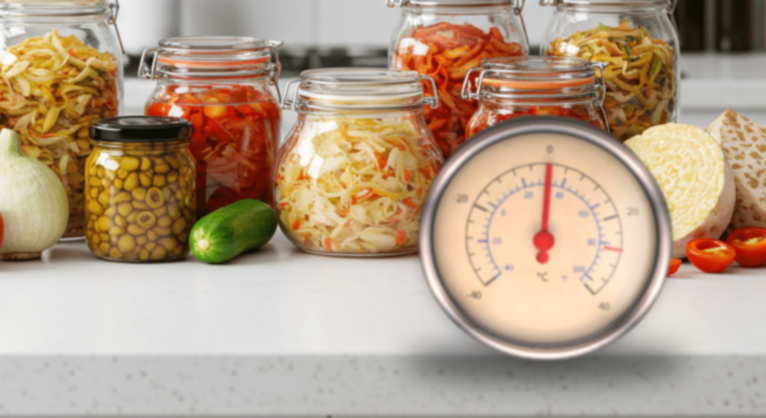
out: 0 °C
